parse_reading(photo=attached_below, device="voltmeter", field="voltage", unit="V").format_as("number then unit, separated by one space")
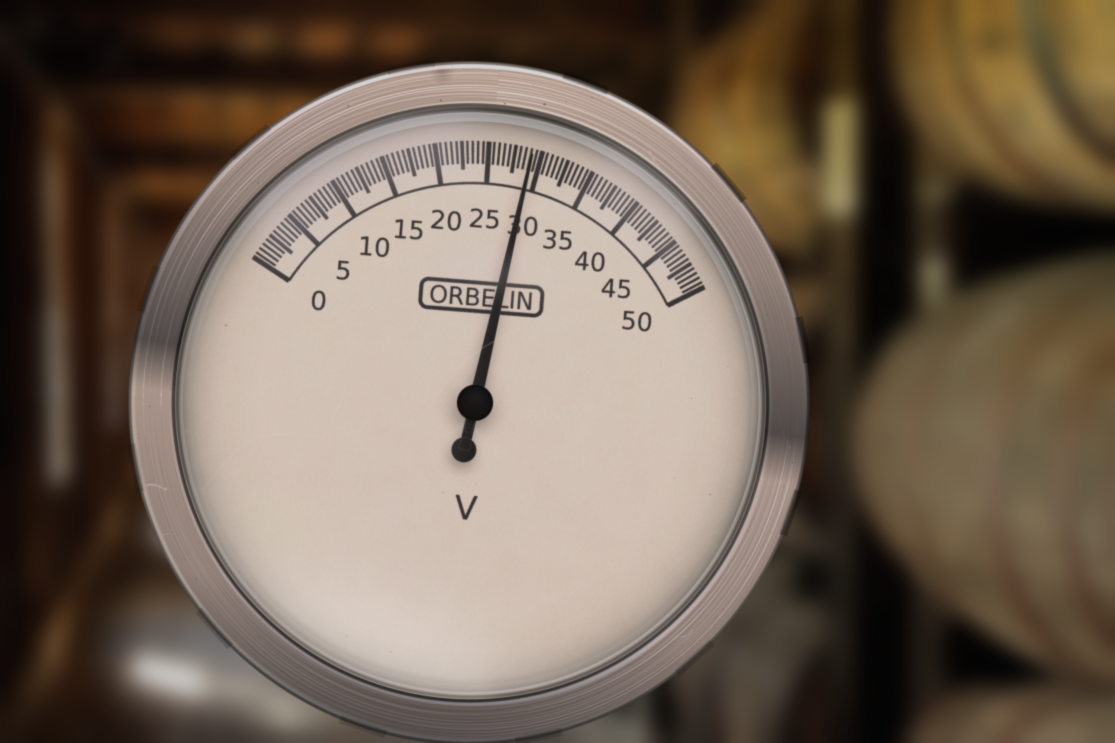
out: 29 V
